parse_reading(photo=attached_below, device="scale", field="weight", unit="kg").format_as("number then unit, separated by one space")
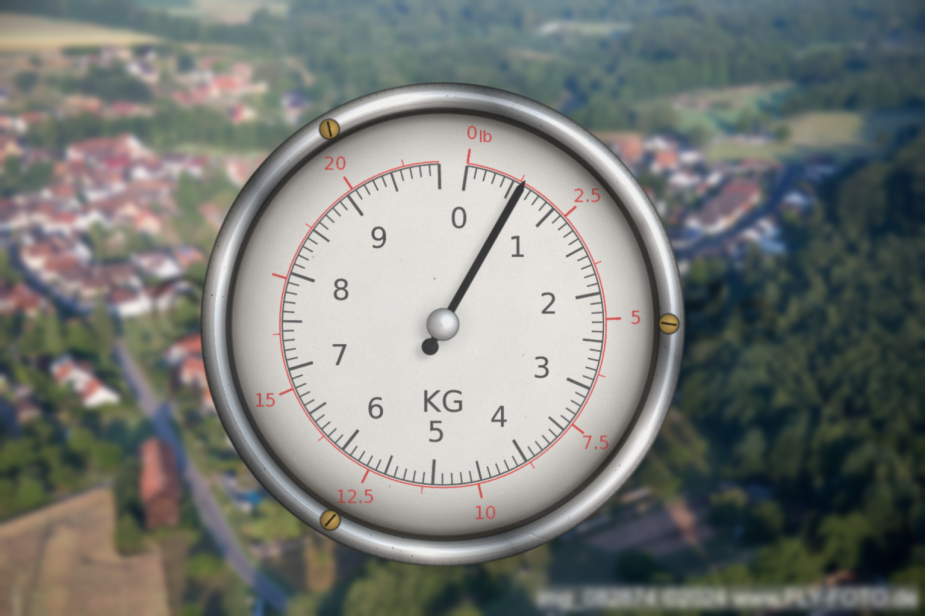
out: 0.6 kg
